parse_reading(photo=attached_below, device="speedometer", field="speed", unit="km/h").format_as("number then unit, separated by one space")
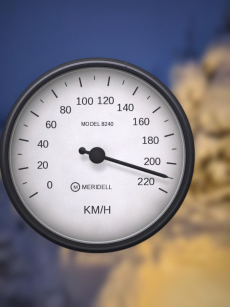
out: 210 km/h
